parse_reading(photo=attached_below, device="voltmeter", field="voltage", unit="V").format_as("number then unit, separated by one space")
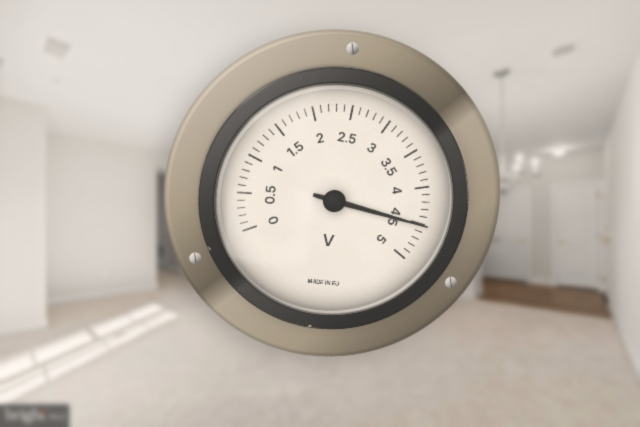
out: 4.5 V
